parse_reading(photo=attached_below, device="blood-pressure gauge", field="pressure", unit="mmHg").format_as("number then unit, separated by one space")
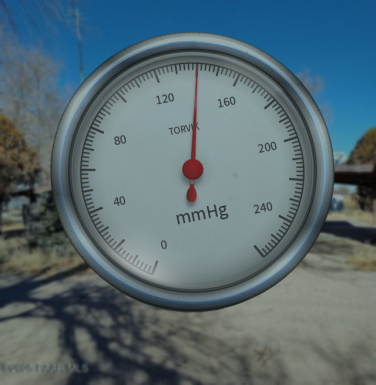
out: 140 mmHg
